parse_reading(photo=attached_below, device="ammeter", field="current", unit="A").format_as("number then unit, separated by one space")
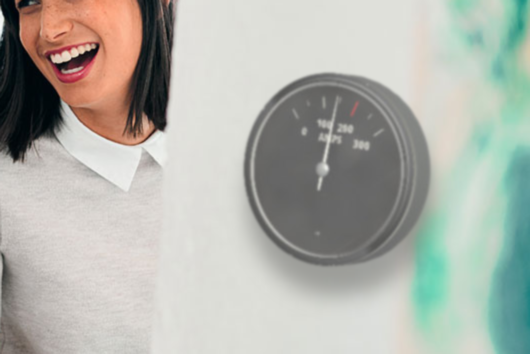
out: 150 A
